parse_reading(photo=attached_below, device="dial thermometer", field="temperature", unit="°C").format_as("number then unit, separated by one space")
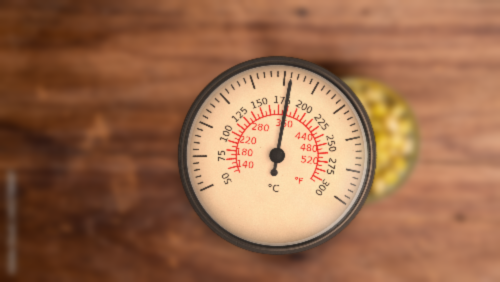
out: 180 °C
